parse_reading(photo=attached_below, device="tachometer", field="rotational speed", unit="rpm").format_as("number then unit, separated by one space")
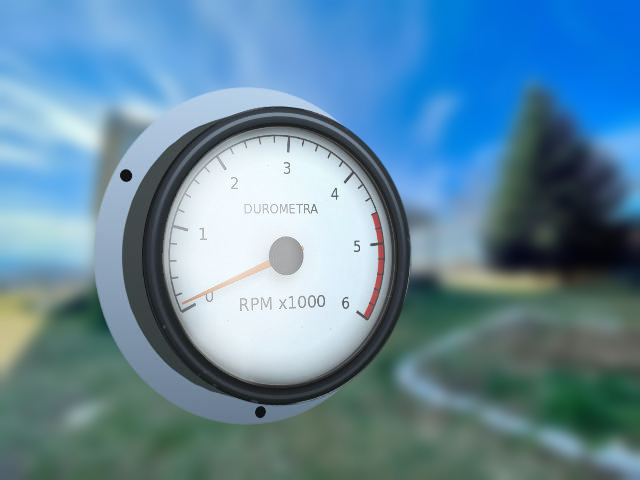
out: 100 rpm
